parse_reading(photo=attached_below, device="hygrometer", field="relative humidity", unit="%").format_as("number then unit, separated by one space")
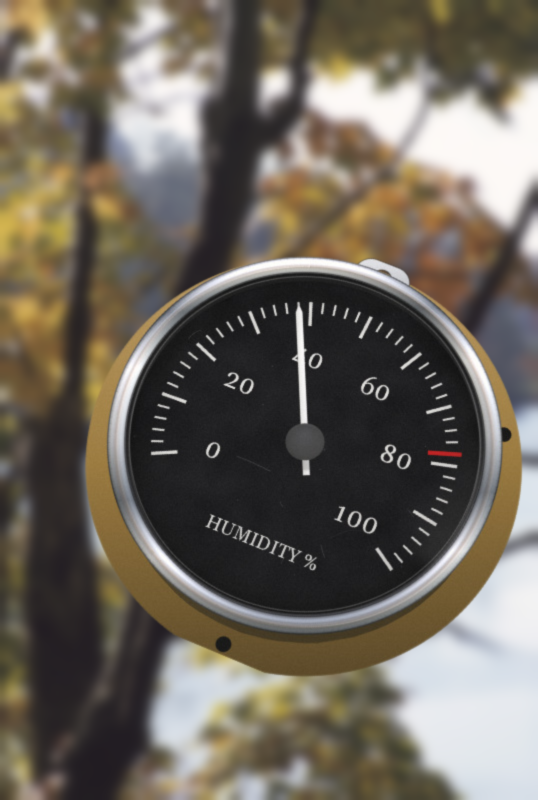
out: 38 %
